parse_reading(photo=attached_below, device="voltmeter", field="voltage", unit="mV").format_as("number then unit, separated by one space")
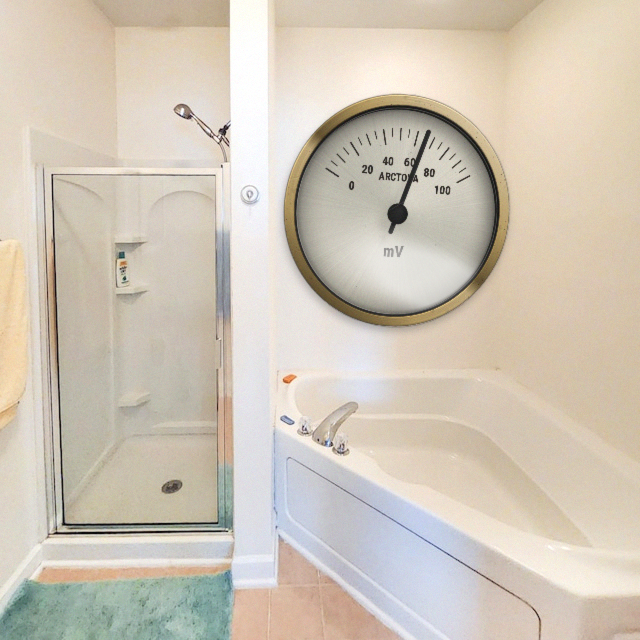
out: 65 mV
